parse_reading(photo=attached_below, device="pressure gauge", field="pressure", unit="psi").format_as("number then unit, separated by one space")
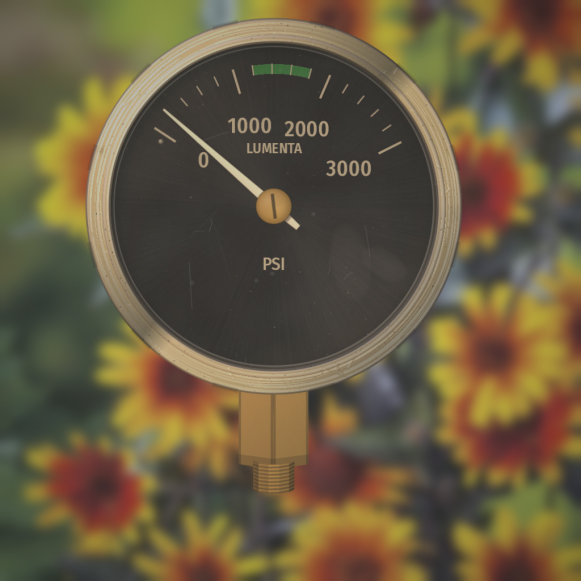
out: 200 psi
